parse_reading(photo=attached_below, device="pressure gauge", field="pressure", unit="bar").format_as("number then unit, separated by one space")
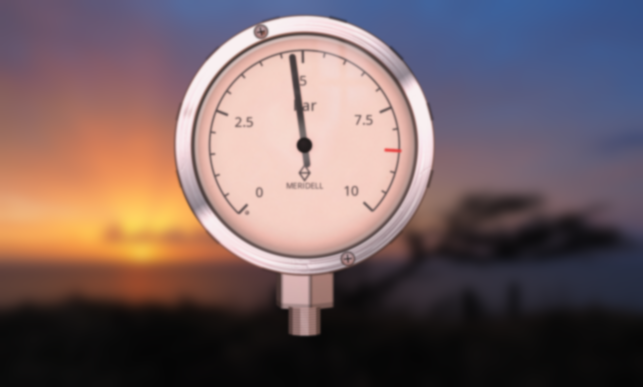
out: 4.75 bar
